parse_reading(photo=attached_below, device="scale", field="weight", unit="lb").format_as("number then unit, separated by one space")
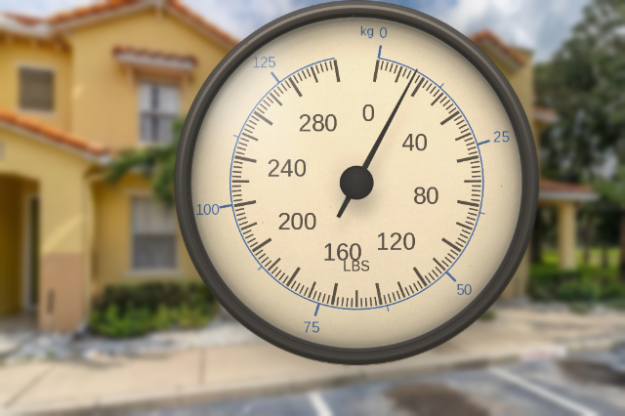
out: 16 lb
